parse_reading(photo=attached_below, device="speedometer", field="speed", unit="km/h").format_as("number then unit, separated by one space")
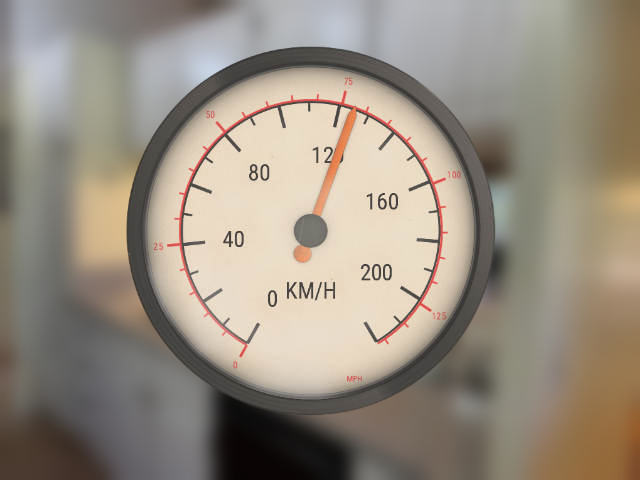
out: 125 km/h
